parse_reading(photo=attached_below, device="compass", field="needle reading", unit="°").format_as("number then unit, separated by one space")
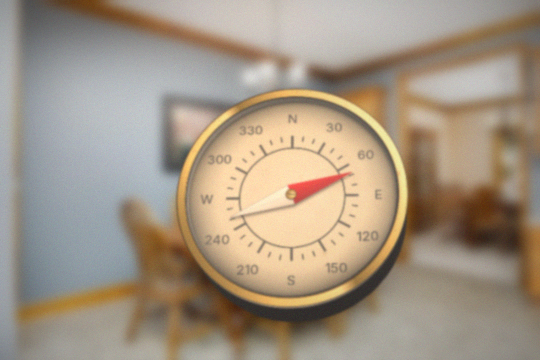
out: 70 °
